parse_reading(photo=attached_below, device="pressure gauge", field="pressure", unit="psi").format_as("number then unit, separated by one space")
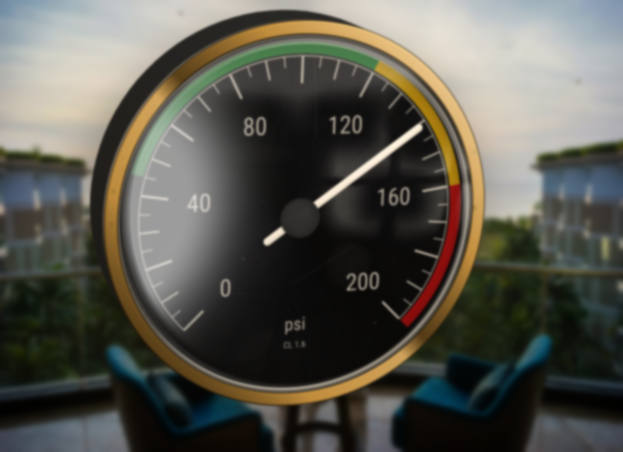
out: 140 psi
